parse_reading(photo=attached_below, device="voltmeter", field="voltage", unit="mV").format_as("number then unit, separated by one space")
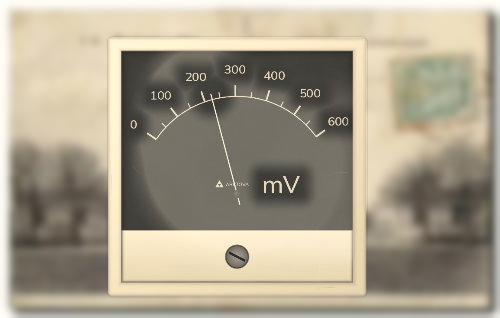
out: 225 mV
